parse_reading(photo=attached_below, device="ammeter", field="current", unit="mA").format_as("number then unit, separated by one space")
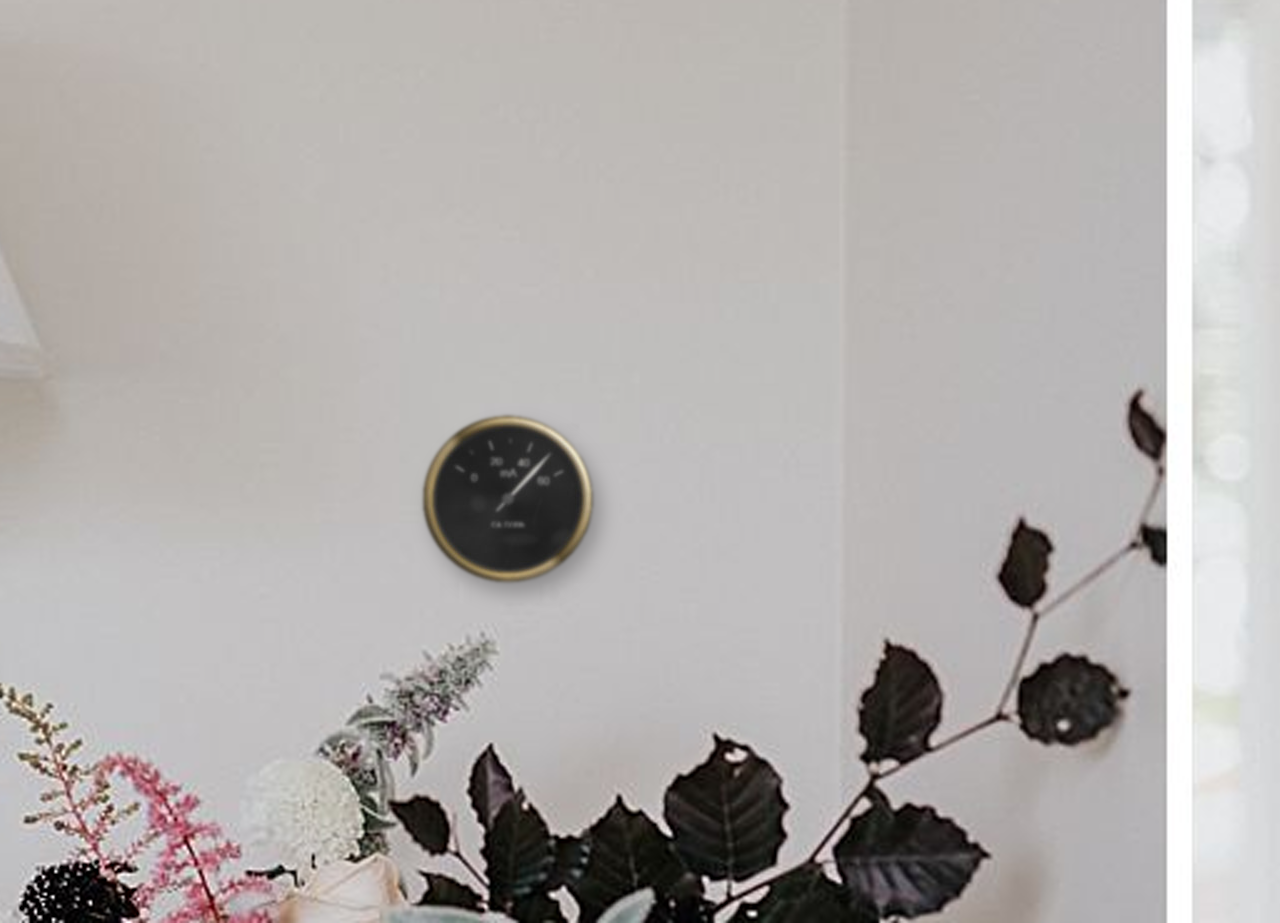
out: 50 mA
